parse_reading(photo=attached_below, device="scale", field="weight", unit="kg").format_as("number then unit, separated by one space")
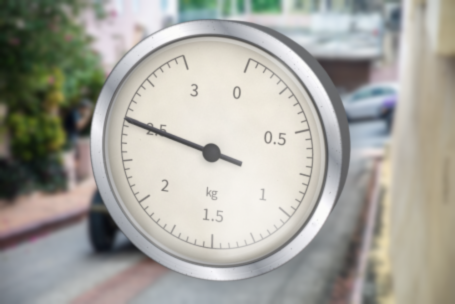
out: 2.5 kg
